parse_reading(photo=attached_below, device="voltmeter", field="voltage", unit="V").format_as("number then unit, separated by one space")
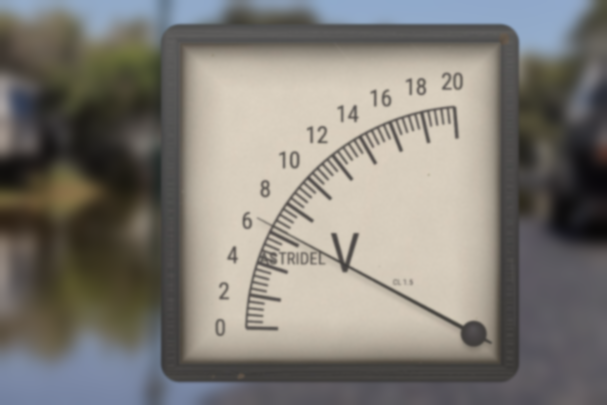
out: 6.4 V
